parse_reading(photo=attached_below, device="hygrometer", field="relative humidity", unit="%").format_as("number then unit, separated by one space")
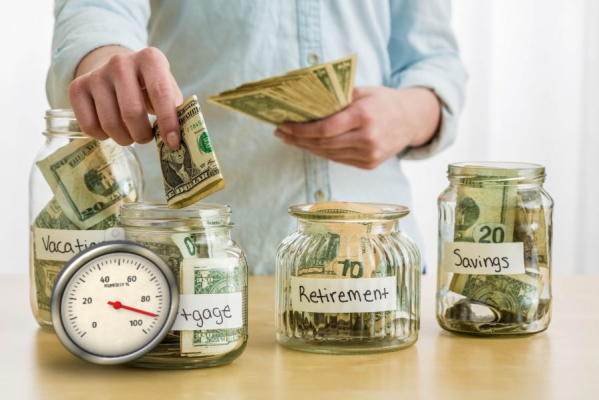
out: 90 %
